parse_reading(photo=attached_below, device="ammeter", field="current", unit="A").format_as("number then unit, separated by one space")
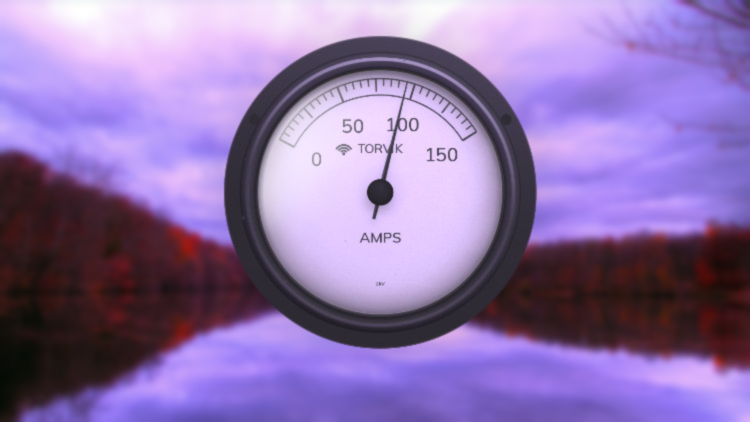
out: 95 A
